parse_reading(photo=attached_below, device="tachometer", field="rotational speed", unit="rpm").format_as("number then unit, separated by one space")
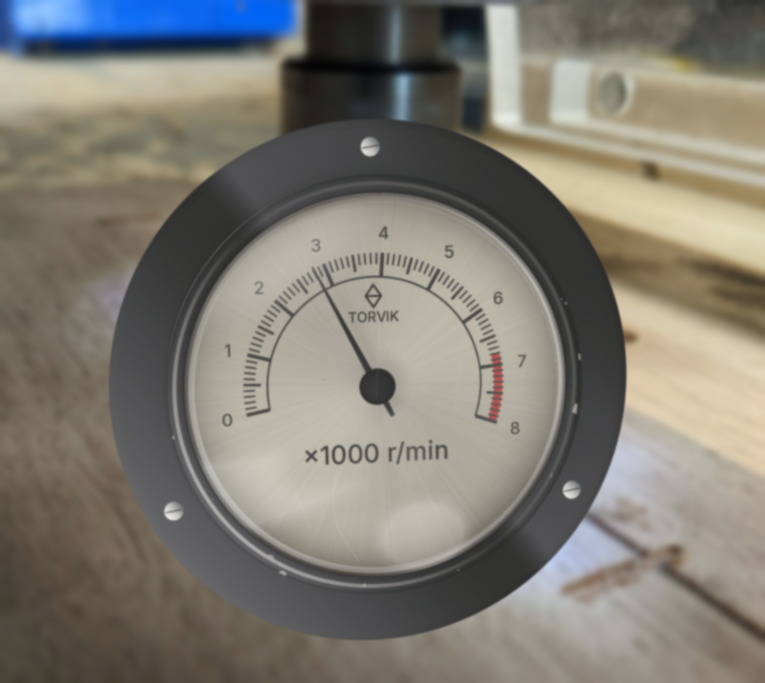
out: 2800 rpm
